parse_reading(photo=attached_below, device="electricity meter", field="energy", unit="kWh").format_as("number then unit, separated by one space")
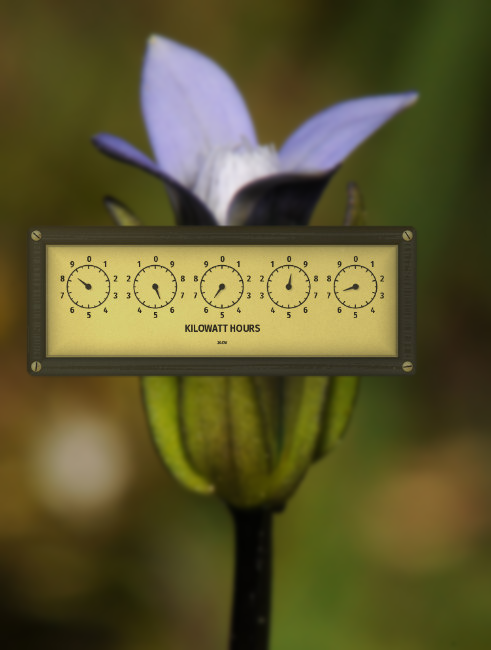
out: 85597 kWh
